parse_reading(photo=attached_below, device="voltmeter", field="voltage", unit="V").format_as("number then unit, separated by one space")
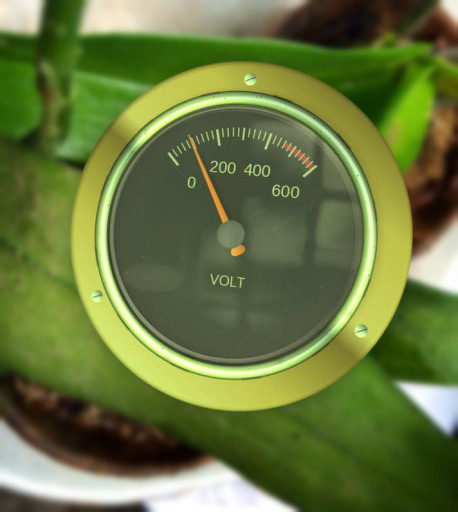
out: 100 V
